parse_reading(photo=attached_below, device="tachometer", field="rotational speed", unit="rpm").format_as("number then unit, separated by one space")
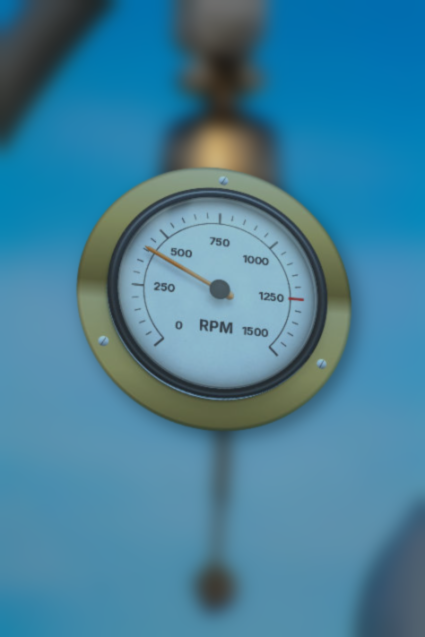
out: 400 rpm
